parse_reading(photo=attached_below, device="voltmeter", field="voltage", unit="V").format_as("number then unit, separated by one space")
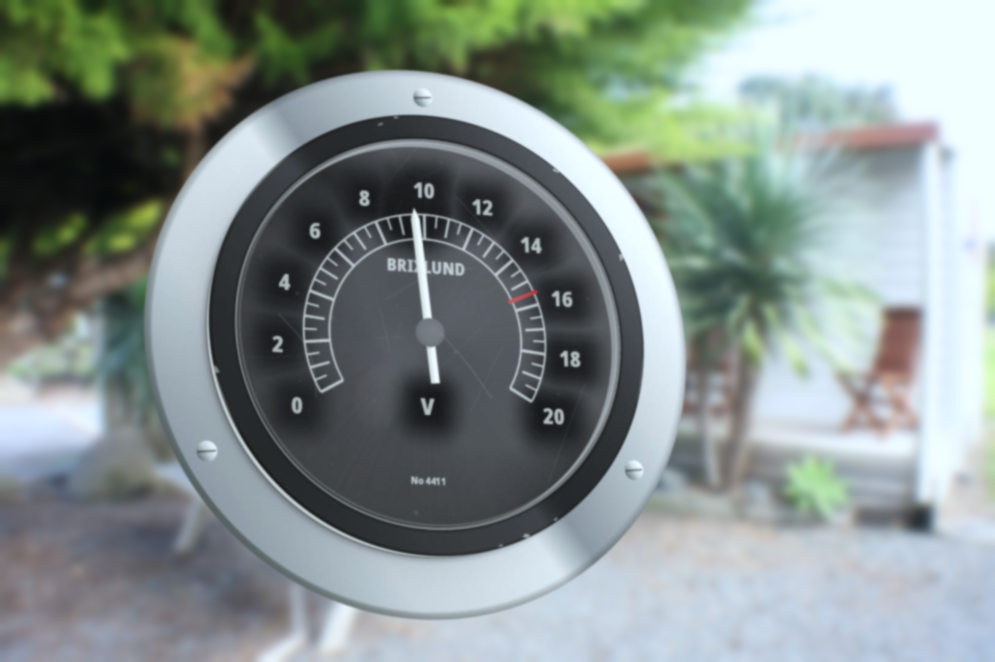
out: 9.5 V
